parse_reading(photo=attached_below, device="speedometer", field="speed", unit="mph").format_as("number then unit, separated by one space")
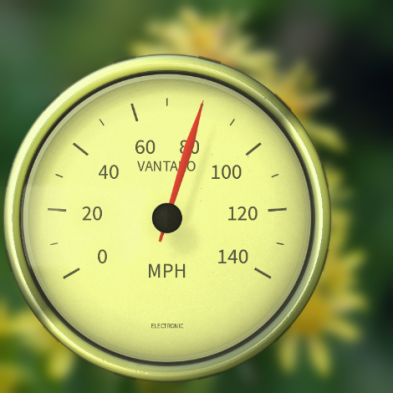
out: 80 mph
